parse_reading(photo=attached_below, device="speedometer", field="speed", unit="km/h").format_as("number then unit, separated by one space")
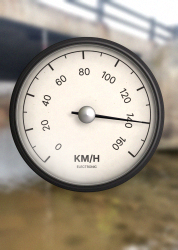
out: 140 km/h
